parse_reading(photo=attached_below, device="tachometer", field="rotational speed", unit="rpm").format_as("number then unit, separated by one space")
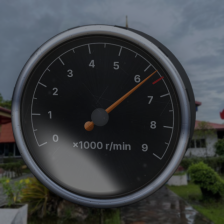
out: 6250 rpm
